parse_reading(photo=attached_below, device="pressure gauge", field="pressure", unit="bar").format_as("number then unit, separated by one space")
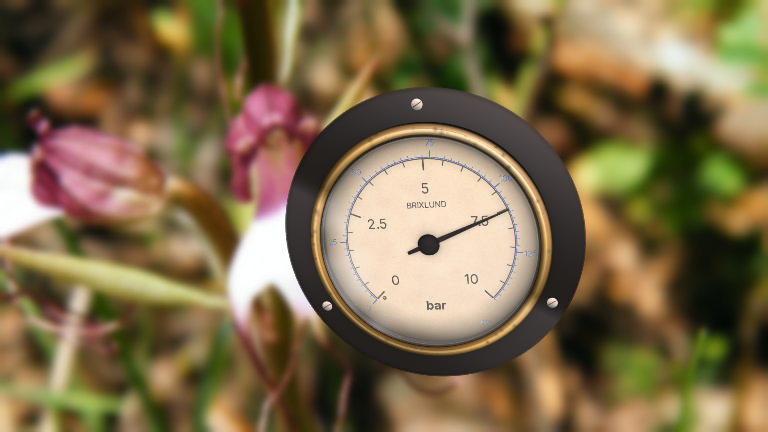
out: 7.5 bar
